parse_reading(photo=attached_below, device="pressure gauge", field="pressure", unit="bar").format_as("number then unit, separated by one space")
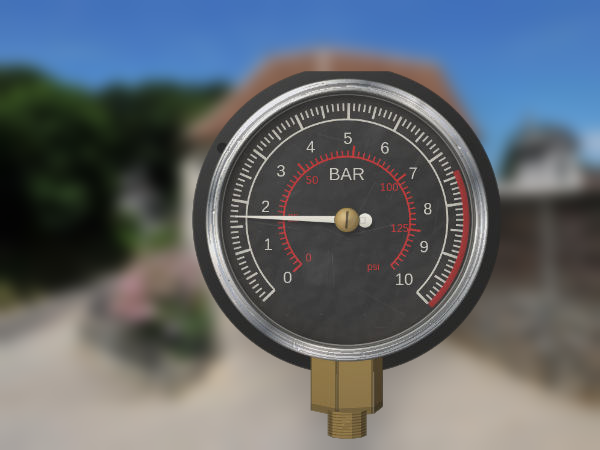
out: 1.7 bar
